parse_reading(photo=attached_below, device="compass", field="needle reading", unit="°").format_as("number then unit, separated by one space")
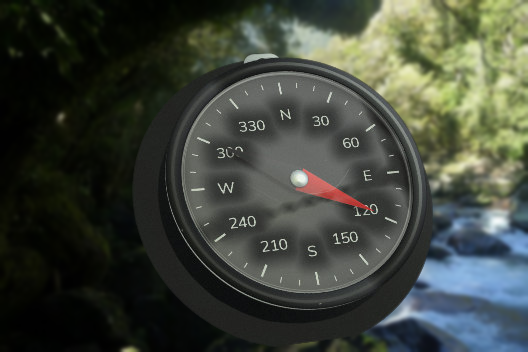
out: 120 °
